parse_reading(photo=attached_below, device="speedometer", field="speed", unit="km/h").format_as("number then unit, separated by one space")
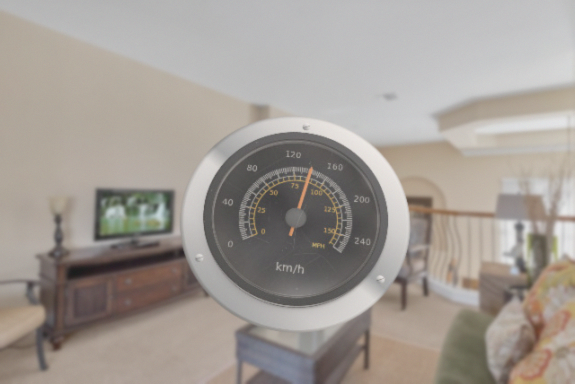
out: 140 km/h
